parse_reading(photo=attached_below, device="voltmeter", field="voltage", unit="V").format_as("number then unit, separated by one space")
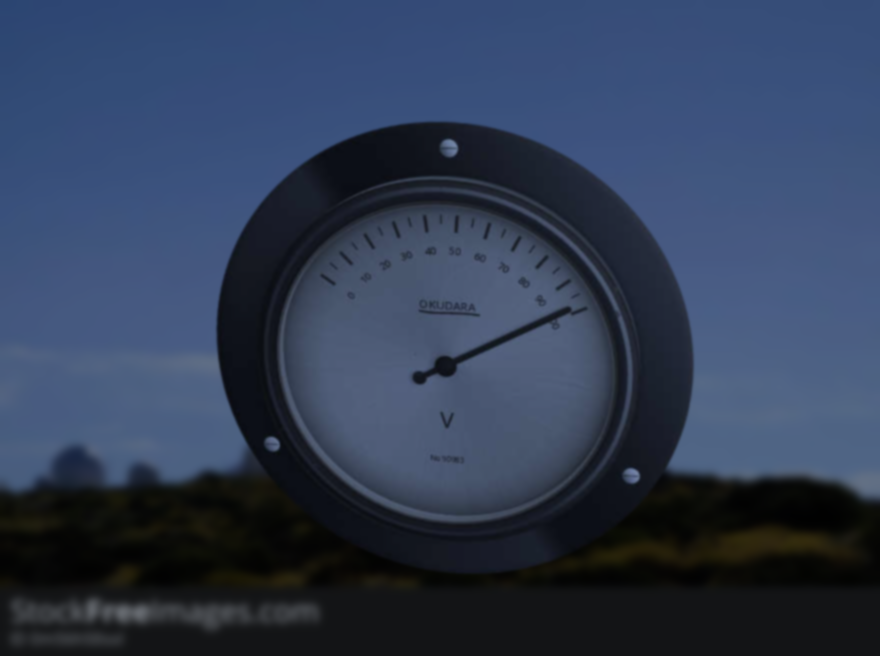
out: 97.5 V
